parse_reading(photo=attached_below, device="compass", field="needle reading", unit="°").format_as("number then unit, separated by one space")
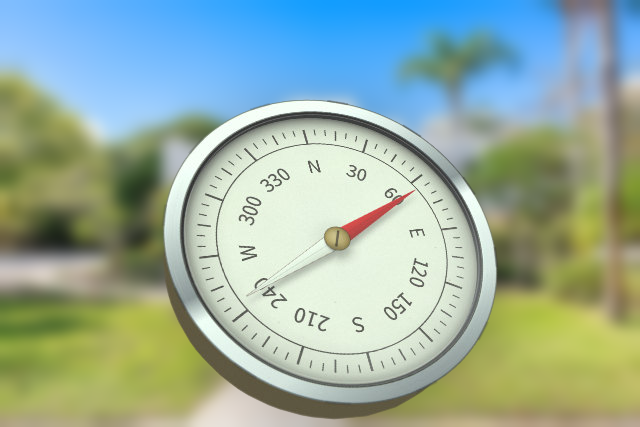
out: 65 °
